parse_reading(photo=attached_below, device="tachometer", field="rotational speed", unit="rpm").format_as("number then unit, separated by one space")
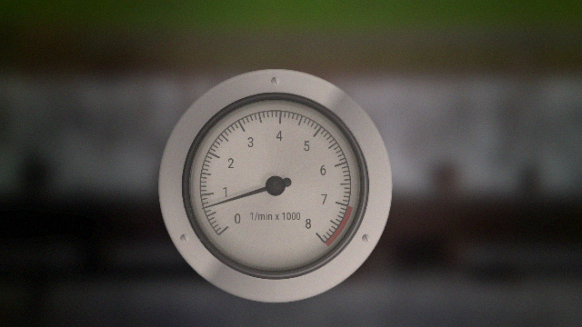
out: 700 rpm
